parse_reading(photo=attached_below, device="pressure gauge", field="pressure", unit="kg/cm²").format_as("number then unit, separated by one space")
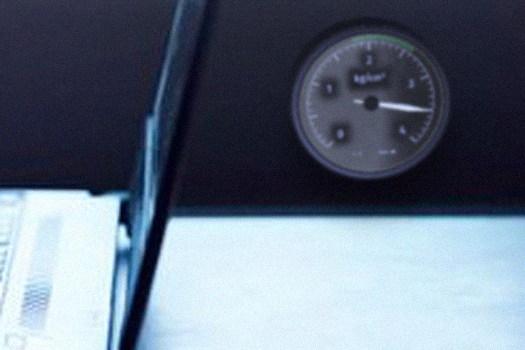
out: 3.5 kg/cm²
